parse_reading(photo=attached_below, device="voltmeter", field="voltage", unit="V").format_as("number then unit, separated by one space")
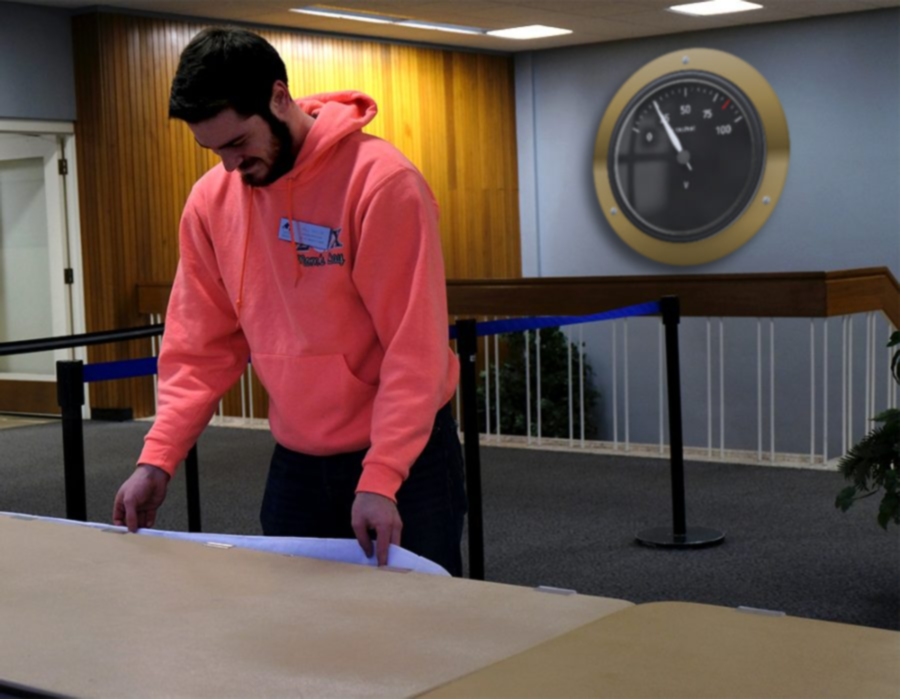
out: 25 V
